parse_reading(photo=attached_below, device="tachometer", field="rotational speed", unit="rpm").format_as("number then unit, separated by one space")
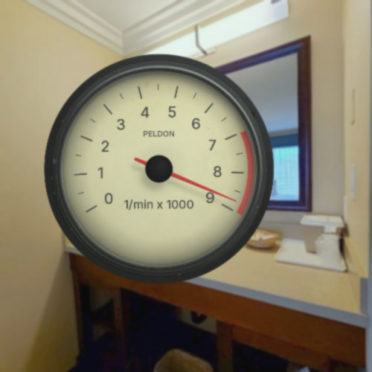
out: 8750 rpm
